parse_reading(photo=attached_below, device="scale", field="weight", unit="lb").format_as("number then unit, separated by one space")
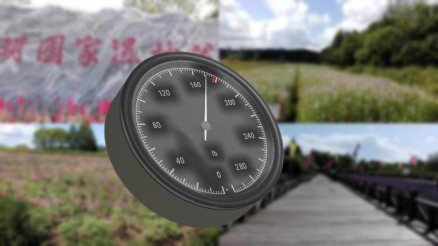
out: 170 lb
